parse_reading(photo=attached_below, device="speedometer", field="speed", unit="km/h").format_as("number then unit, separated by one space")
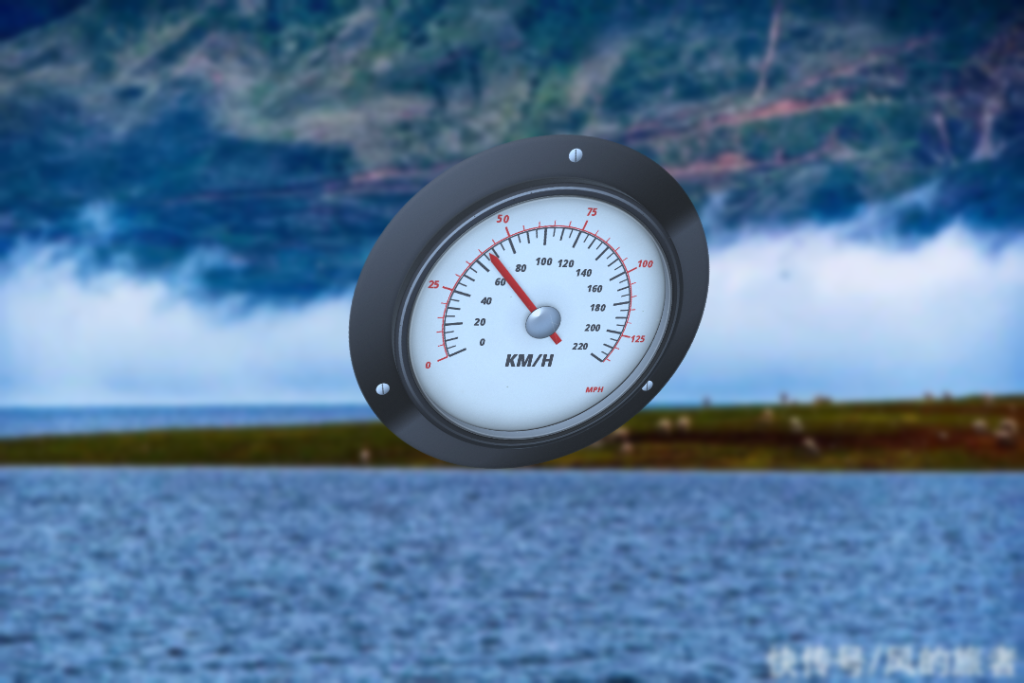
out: 67.5 km/h
